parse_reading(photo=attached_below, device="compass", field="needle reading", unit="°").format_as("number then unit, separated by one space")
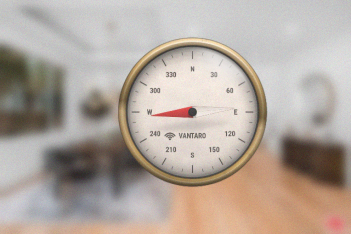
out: 265 °
